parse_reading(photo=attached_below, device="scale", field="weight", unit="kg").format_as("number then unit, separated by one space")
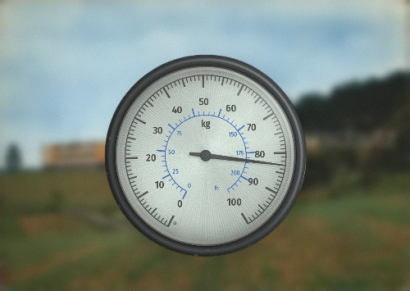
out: 83 kg
